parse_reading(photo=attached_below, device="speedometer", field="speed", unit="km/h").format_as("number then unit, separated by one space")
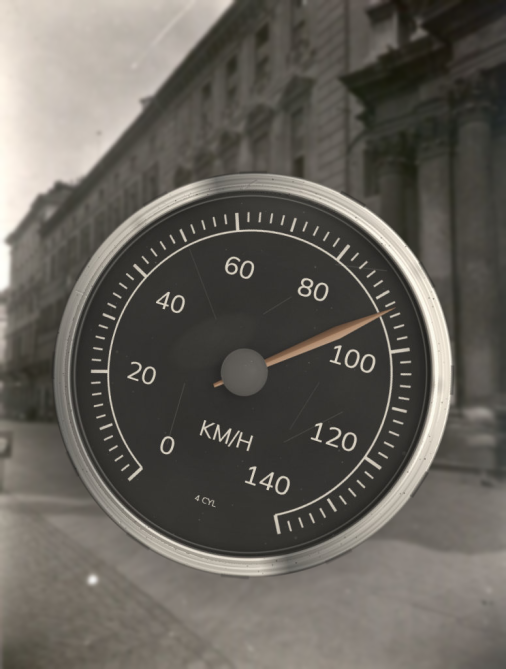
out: 93 km/h
